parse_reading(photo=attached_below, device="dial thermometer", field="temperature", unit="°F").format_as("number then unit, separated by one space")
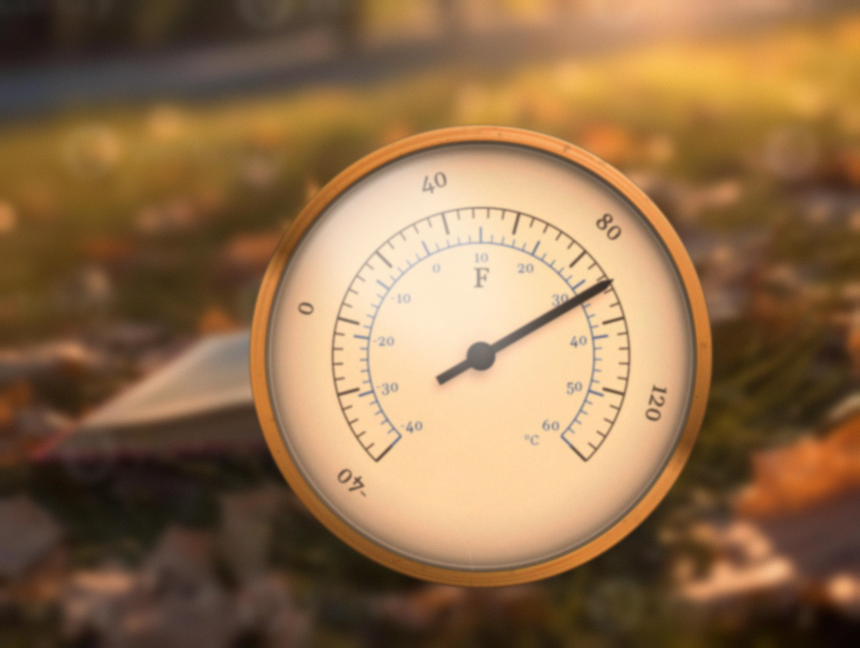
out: 90 °F
